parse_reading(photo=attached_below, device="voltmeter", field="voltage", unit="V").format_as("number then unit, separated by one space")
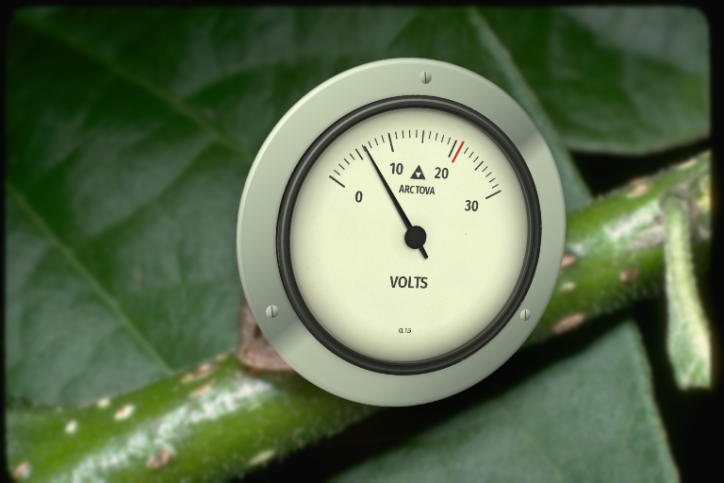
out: 6 V
